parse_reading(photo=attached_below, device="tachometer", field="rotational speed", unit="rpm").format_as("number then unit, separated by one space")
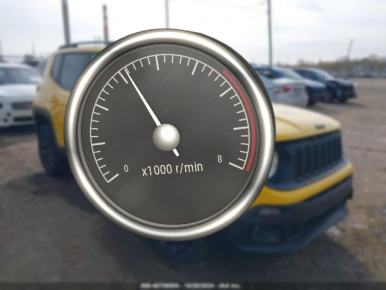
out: 3200 rpm
